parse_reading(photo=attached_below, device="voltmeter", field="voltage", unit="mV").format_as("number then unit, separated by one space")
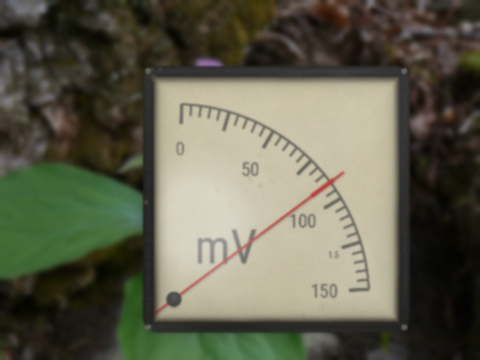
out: 90 mV
